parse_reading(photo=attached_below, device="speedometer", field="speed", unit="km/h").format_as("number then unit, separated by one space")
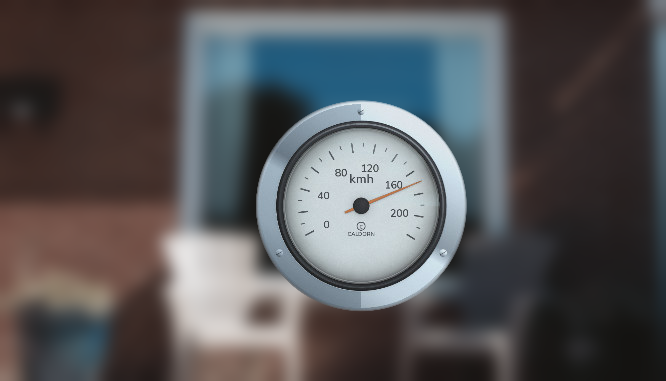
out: 170 km/h
